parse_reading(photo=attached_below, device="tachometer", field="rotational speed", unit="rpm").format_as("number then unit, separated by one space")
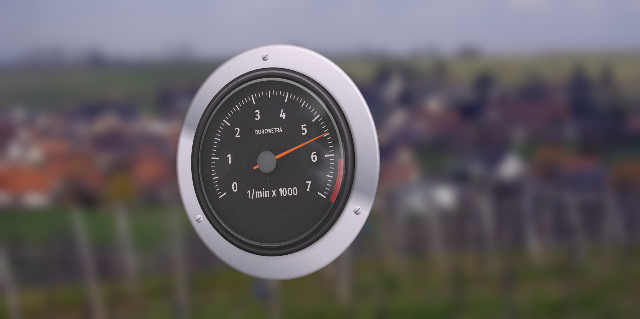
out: 5500 rpm
